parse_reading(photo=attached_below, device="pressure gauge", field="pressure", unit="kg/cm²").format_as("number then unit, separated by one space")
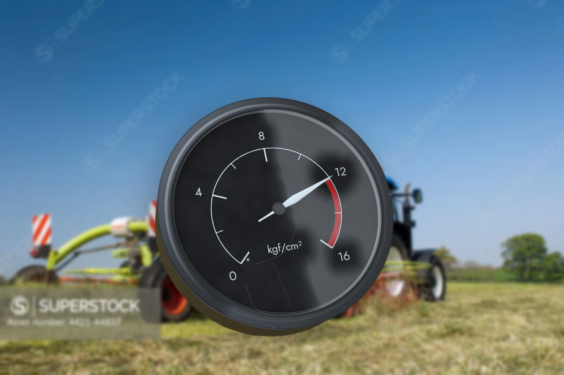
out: 12 kg/cm²
